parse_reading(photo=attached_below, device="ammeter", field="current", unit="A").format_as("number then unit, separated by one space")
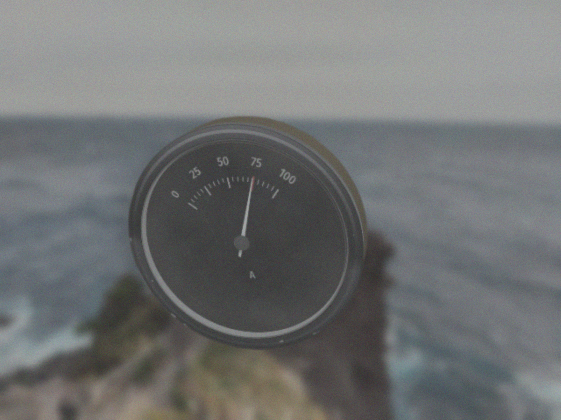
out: 75 A
